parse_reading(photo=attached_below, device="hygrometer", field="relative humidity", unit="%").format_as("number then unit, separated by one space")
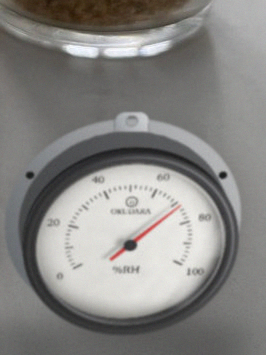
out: 70 %
